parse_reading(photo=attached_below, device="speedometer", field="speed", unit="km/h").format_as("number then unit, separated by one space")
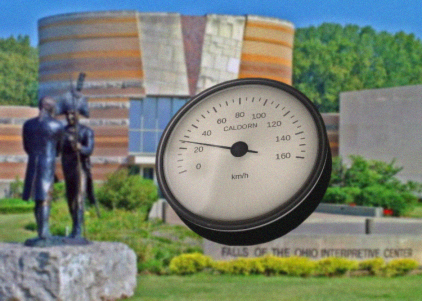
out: 25 km/h
